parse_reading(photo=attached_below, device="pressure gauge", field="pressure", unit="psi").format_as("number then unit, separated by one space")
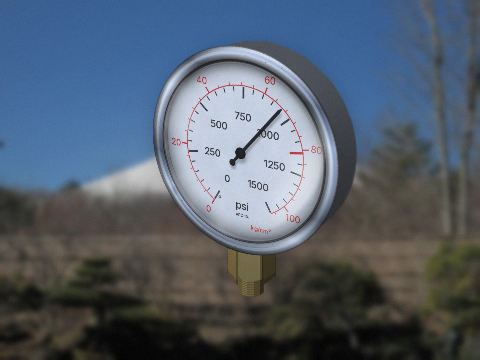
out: 950 psi
